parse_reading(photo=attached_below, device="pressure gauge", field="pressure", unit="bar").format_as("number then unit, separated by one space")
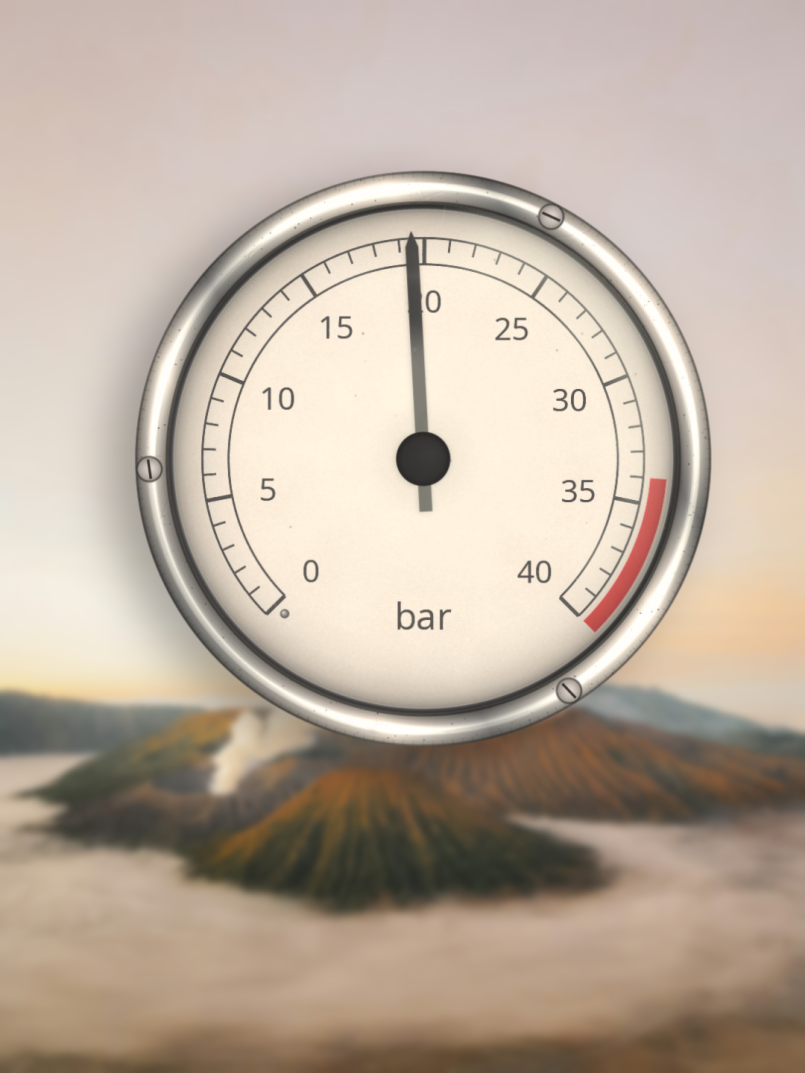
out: 19.5 bar
